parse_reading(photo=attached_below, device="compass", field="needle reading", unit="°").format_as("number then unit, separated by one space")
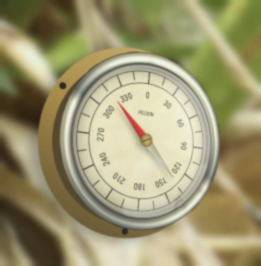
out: 315 °
